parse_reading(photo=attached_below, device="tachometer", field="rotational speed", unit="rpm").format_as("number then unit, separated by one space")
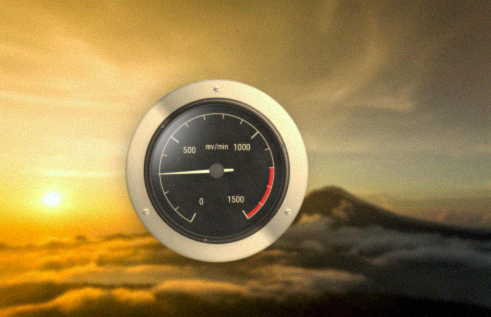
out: 300 rpm
